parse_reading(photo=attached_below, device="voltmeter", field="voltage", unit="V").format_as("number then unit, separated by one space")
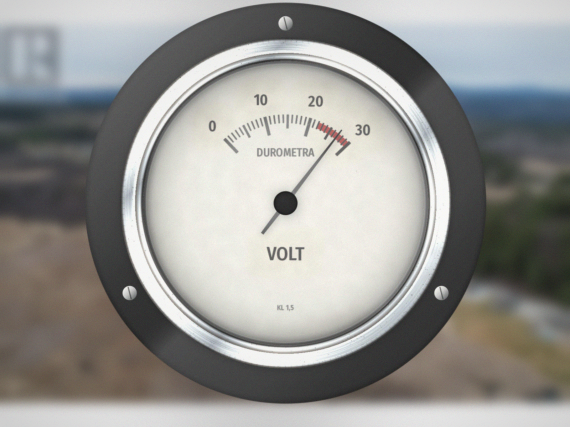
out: 27 V
